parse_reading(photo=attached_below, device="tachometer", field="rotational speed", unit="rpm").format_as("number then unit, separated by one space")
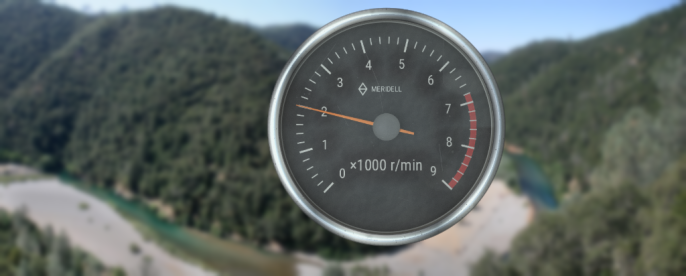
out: 2000 rpm
